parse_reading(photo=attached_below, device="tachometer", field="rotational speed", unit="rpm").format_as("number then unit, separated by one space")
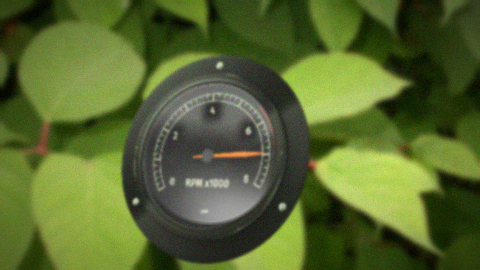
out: 7000 rpm
